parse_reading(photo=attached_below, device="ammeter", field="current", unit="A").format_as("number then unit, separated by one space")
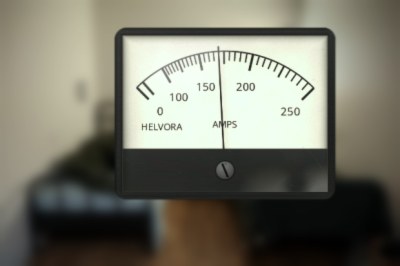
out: 170 A
